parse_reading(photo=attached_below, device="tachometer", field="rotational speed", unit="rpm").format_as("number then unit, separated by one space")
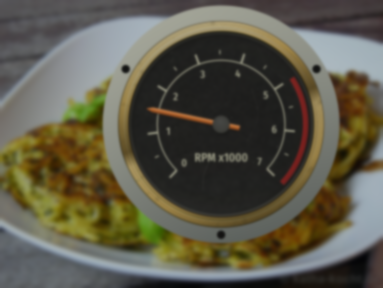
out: 1500 rpm
